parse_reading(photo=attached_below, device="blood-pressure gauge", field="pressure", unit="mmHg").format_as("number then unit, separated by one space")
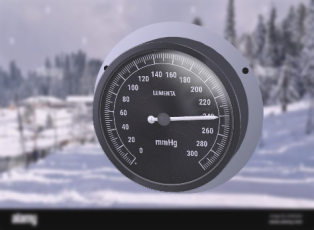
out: 240 mmHg
